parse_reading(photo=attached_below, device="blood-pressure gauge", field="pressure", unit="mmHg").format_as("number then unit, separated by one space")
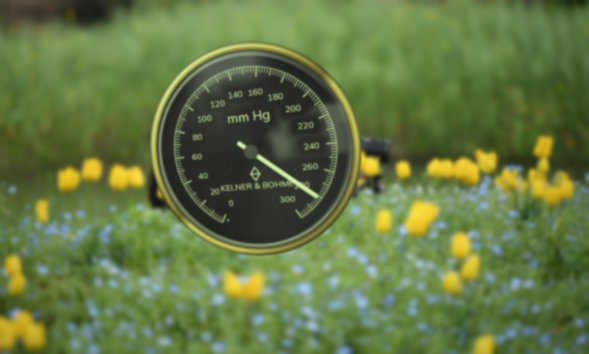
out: 280 mmHg
